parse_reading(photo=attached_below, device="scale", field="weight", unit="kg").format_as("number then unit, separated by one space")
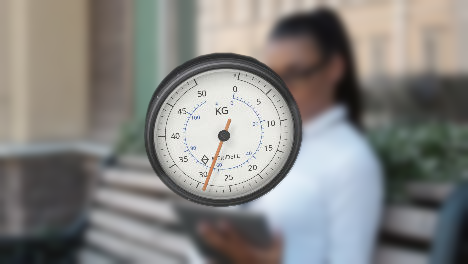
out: 29 kg
